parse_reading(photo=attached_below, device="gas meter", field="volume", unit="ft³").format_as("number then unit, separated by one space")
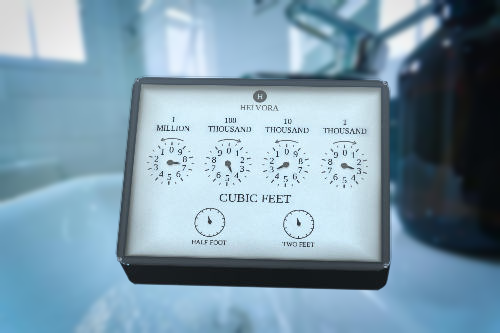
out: 743300 ft³
